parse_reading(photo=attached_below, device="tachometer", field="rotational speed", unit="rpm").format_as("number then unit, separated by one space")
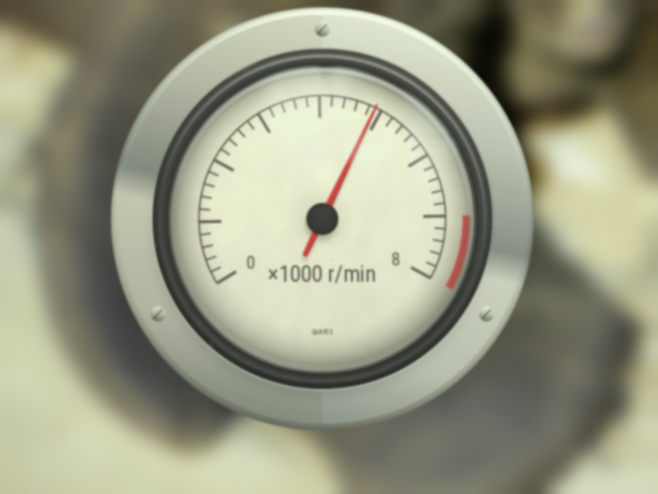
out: 4900 rpm
